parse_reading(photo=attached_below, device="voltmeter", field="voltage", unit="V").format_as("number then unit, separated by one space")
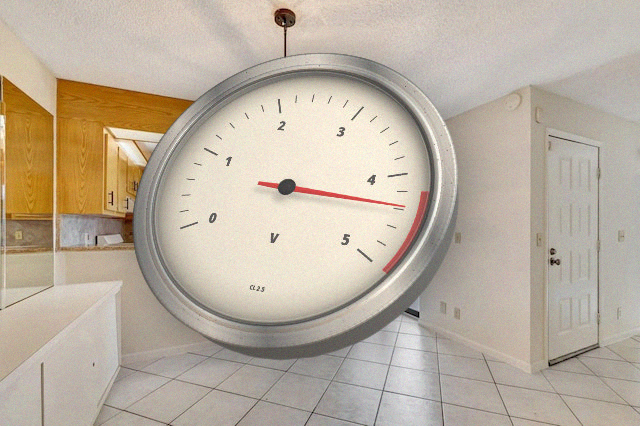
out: 4.4 V
